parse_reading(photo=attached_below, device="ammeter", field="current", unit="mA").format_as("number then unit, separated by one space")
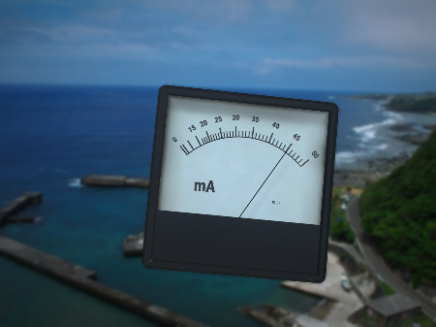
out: 45 mA
